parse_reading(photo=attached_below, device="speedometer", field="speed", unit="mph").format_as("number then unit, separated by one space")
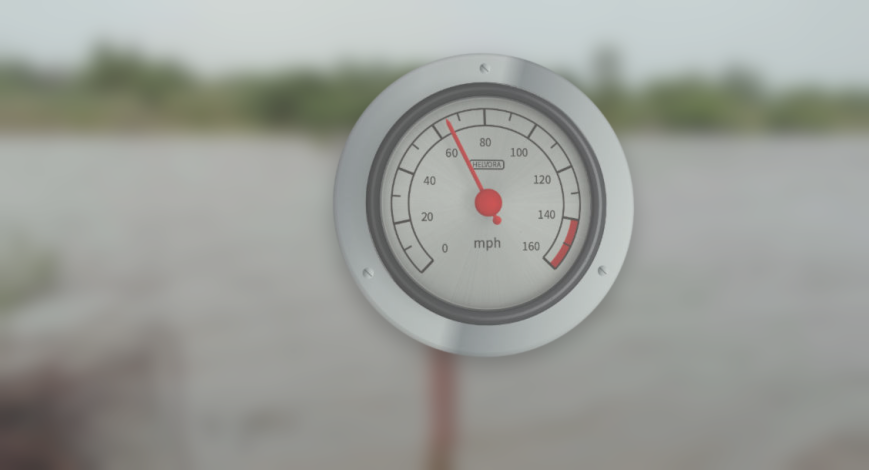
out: 65 mph
